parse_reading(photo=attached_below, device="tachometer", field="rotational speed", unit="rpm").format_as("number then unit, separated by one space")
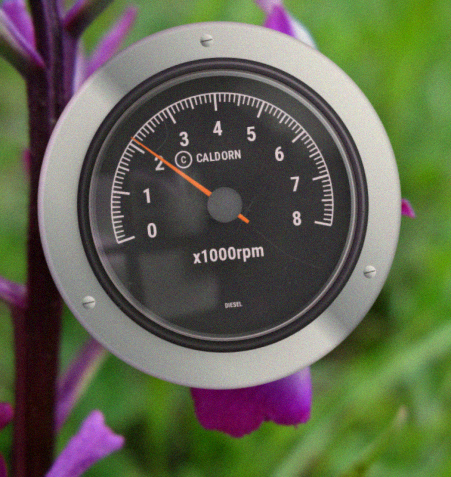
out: 2100 rpm
